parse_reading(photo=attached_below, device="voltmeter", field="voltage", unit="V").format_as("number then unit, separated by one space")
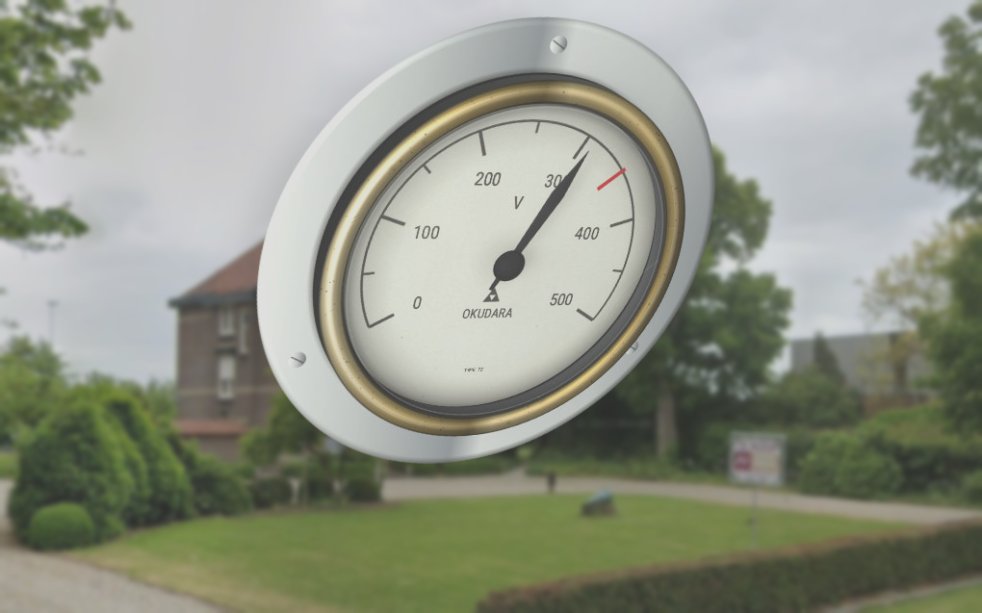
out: 300 V
